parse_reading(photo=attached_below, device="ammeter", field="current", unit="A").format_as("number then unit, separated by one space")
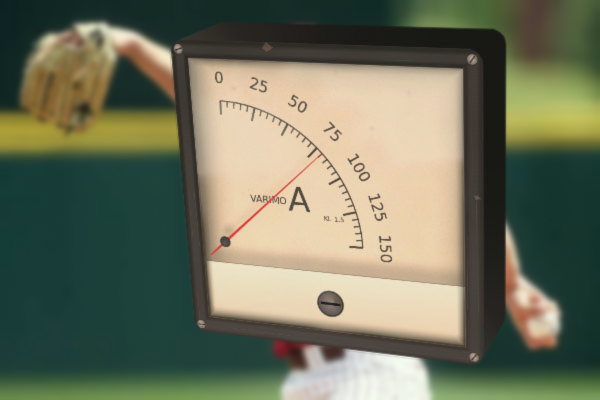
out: 80 A
